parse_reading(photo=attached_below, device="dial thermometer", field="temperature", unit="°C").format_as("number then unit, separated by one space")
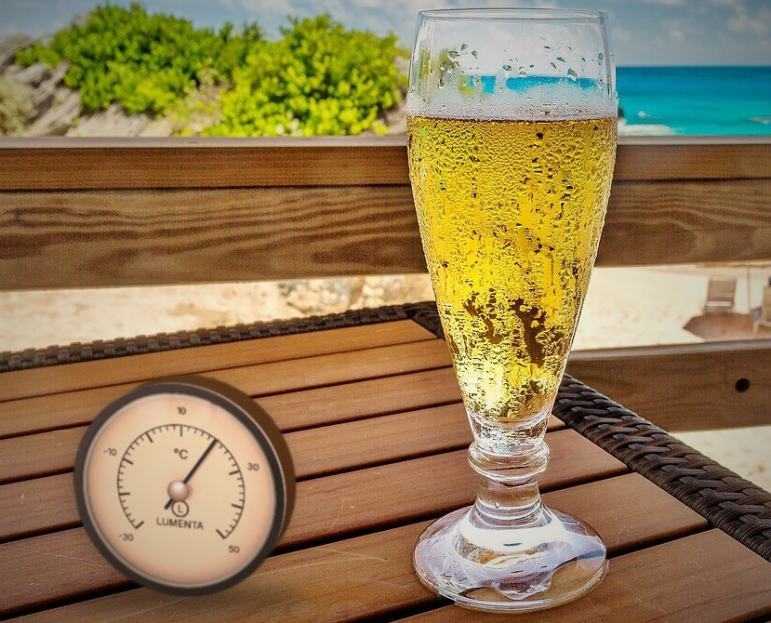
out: 20 °C
